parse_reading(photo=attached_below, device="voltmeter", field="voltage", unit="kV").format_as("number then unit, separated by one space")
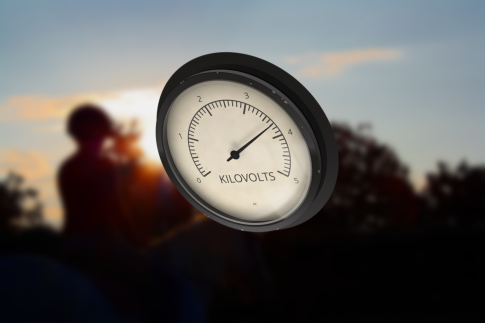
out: 3.7 kV
